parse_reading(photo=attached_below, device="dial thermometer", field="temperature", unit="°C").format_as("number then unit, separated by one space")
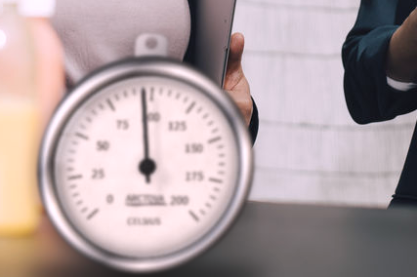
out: 95 °C
